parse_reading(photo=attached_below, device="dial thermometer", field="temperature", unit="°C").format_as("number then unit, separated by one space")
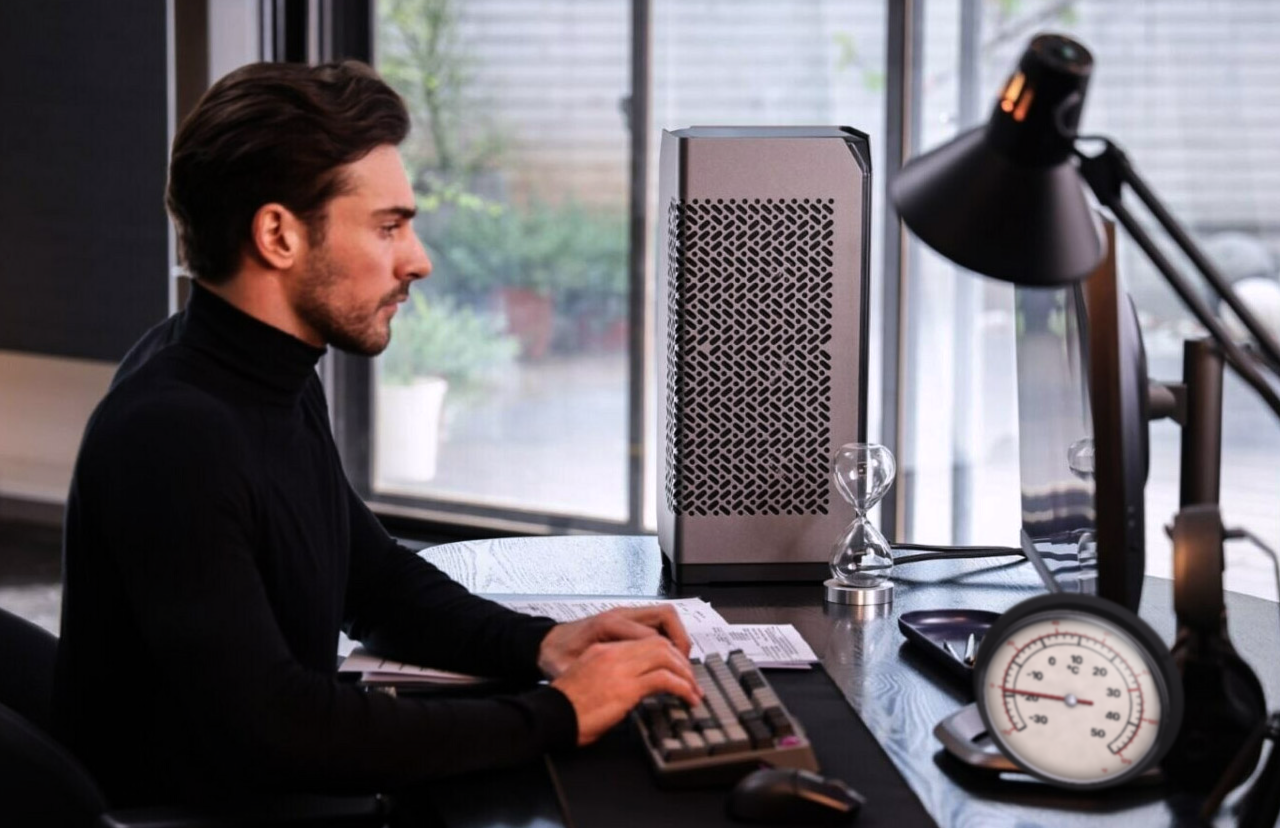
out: -18 °C
